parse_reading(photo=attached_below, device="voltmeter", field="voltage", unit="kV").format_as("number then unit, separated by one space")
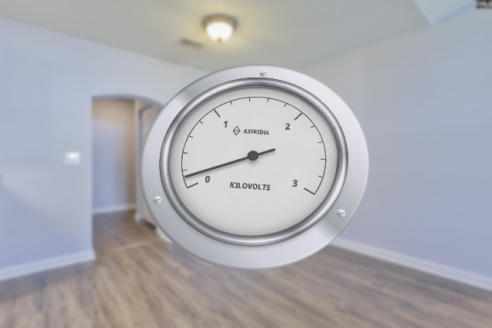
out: 0.1 kV
